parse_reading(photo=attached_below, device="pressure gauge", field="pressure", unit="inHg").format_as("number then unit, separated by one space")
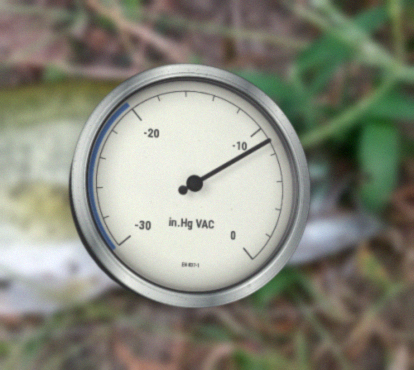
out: -9 inHg
